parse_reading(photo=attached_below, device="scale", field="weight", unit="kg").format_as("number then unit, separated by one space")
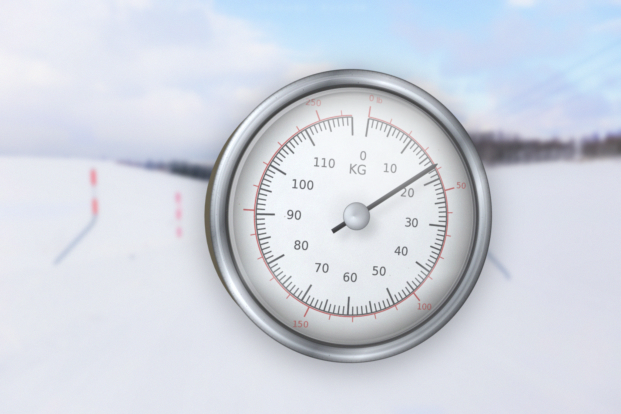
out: 17 kg
